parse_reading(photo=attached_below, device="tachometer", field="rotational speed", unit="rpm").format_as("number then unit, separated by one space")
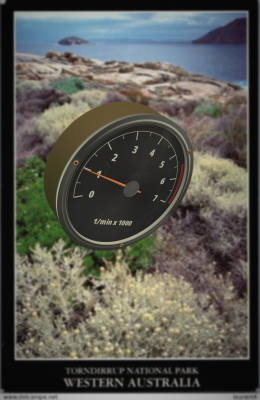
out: 1000 rpm
